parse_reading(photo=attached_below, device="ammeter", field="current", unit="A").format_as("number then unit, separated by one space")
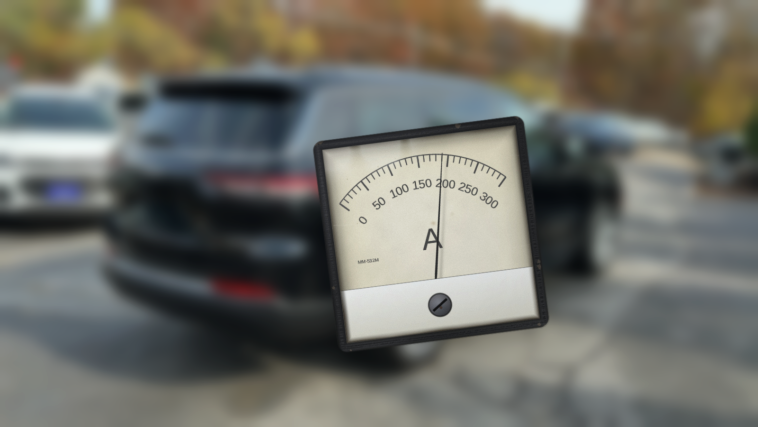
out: 190 A
